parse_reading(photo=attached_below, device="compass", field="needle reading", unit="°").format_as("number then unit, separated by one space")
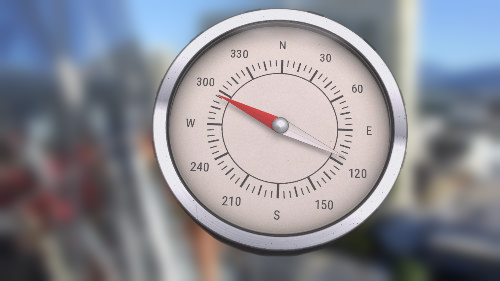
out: 295 °
